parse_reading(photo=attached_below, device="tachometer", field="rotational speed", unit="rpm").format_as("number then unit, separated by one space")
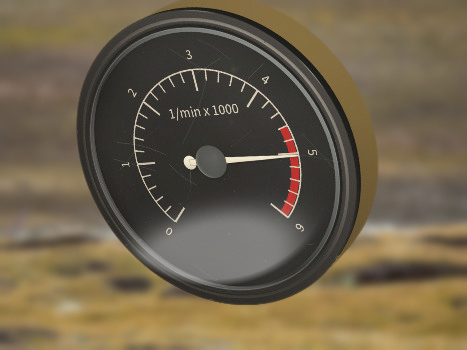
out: 5000 rpm
